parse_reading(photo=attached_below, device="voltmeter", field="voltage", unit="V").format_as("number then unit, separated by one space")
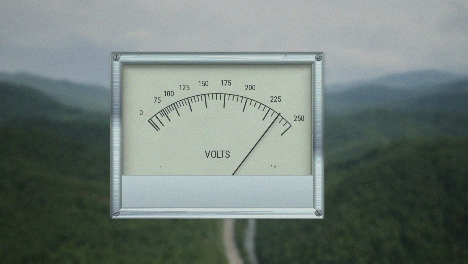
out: 235 V
